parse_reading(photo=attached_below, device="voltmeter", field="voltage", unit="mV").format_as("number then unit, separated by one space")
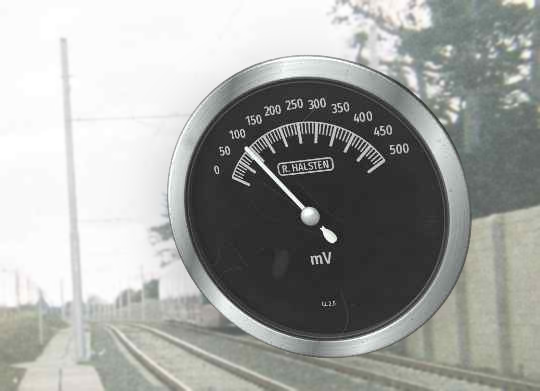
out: 100 mV
